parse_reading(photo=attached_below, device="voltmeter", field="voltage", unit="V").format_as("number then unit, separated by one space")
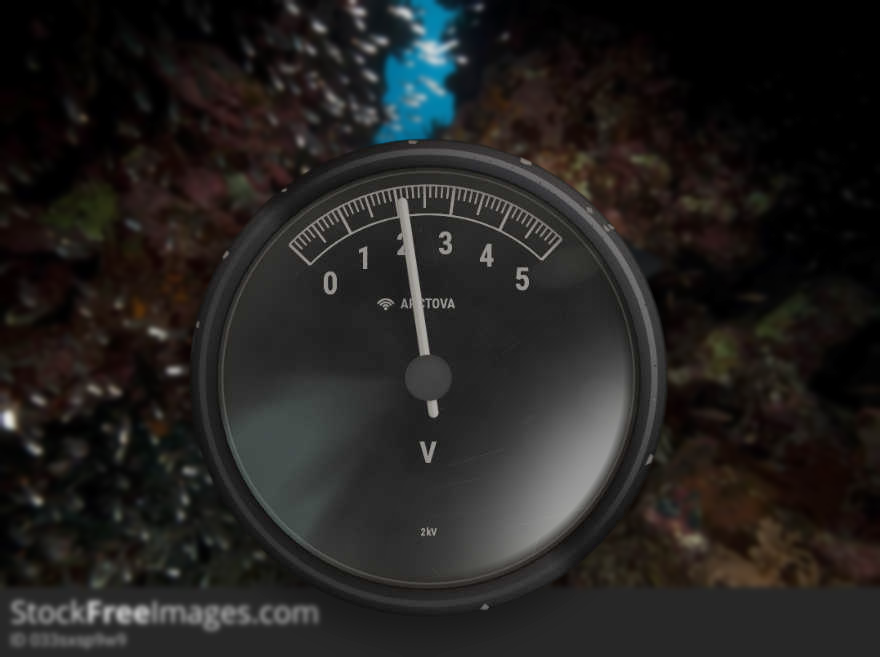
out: 2.1 V
